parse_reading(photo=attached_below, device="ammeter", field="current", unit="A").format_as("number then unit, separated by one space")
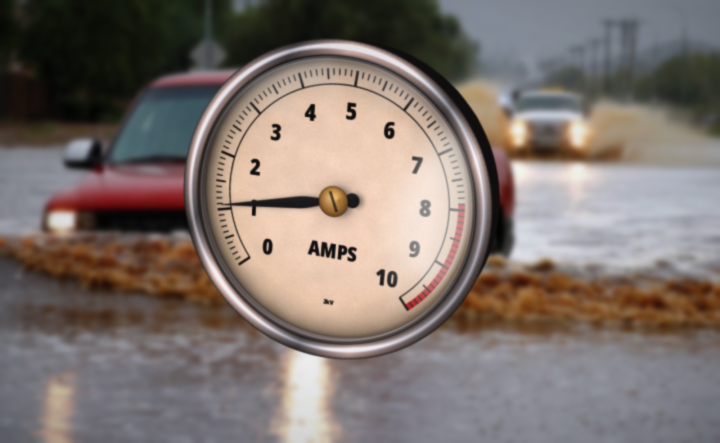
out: 1.1 A
